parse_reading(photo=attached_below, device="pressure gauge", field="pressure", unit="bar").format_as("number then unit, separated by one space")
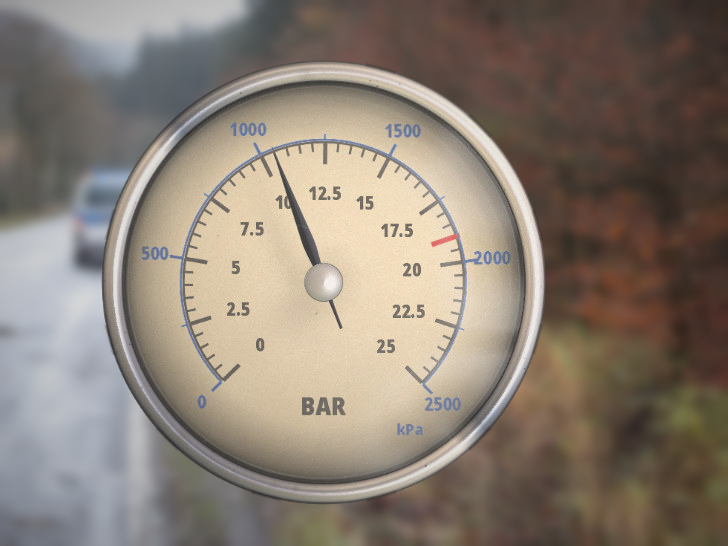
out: 10.5 bar
